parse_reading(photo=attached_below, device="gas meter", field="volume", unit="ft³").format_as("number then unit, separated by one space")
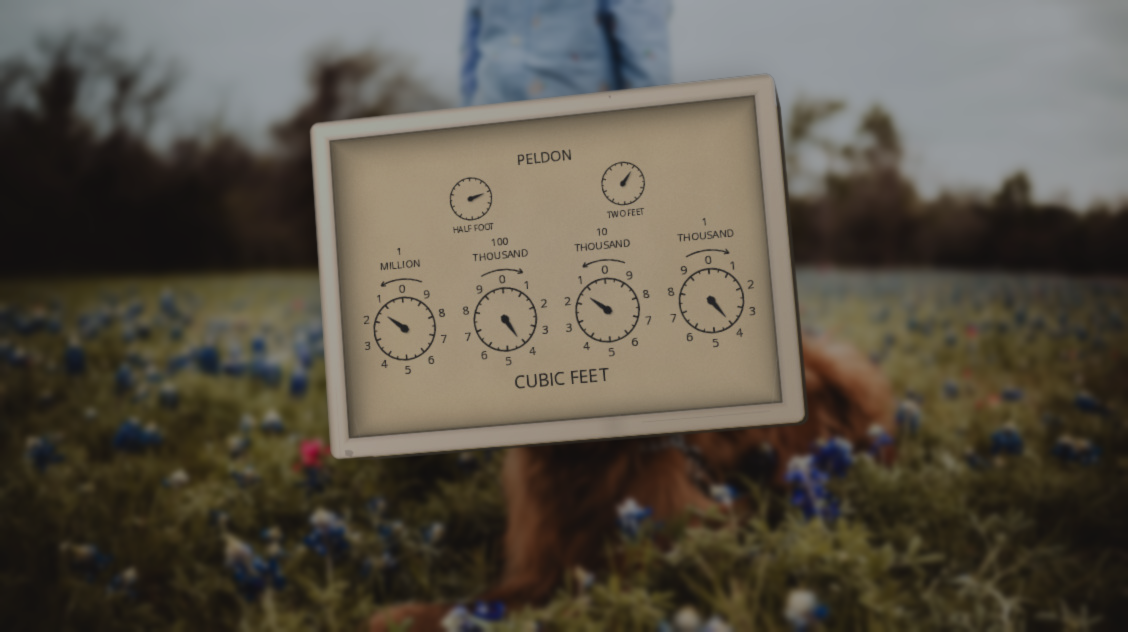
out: 141400 ft³
